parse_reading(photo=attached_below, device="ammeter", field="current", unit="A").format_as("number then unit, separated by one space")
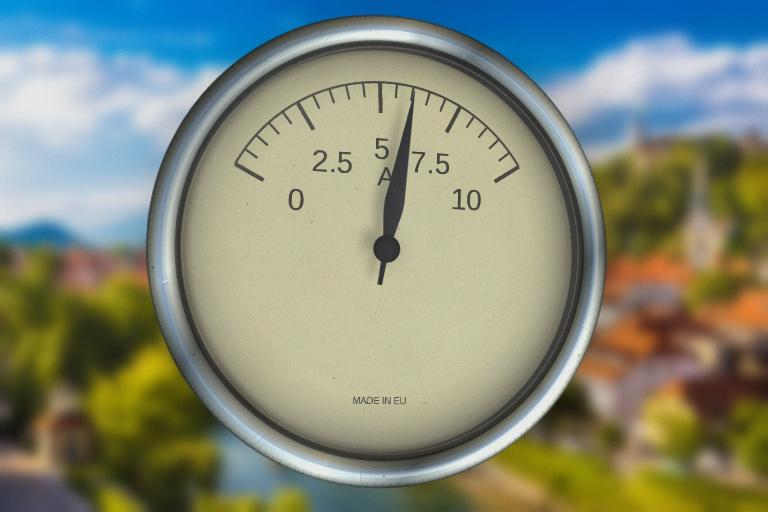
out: 6 A
